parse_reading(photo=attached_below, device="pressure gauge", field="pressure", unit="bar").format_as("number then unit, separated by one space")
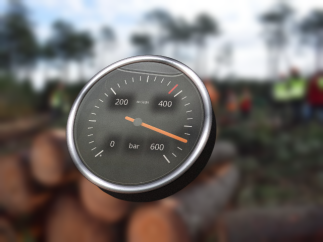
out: 540 bar
